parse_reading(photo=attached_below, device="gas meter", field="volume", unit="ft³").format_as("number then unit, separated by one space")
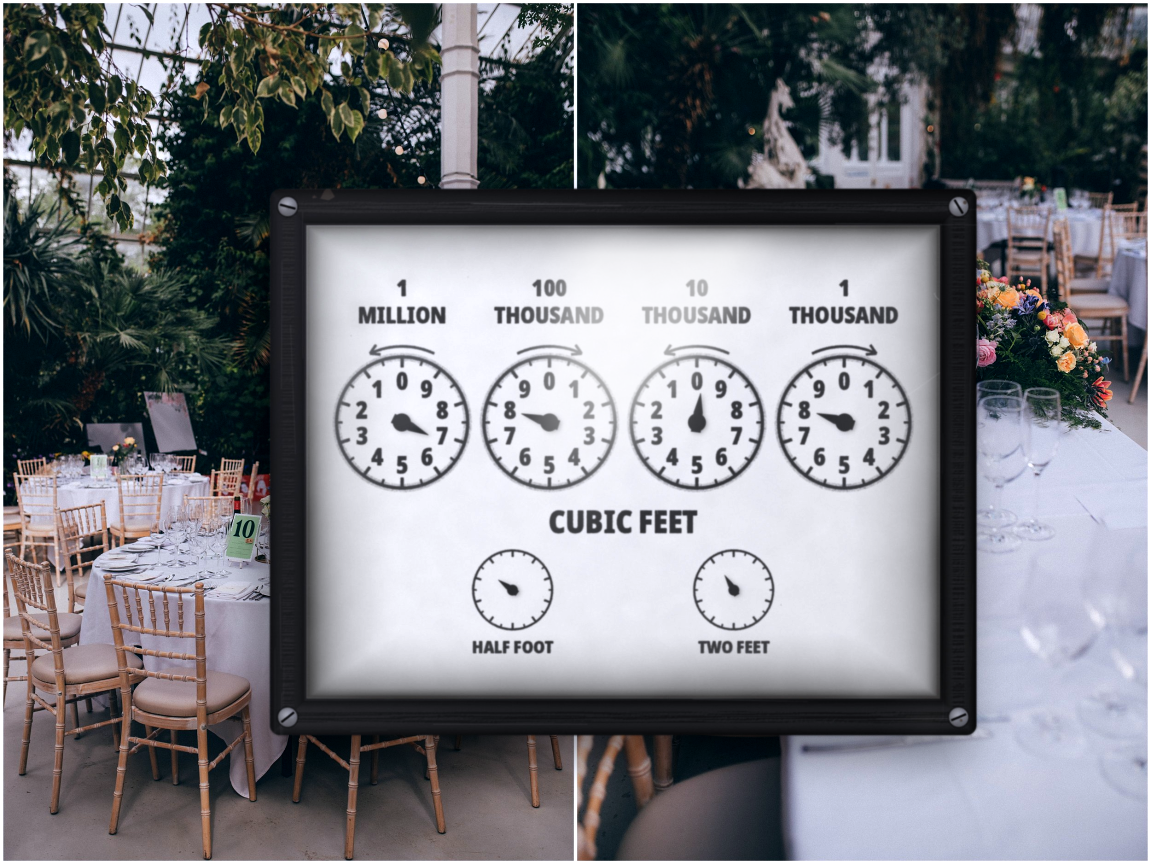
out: 679800 ft³
